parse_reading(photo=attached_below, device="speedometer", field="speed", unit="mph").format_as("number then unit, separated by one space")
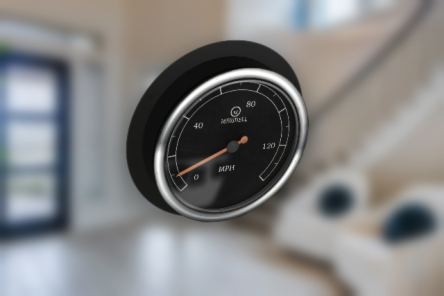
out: 10 mph
